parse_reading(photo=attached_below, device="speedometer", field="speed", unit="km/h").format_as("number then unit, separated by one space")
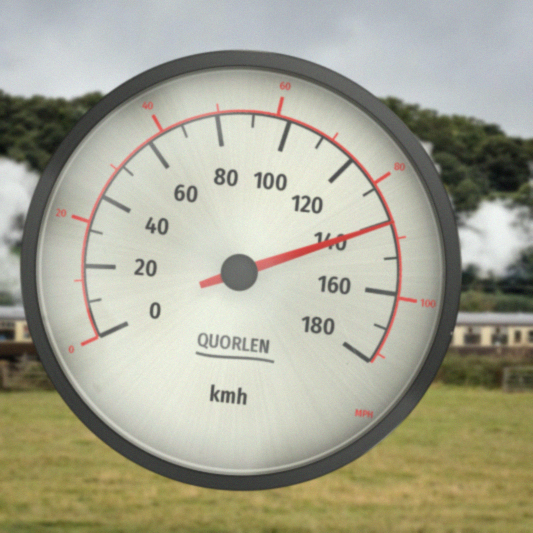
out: 140 km/h
